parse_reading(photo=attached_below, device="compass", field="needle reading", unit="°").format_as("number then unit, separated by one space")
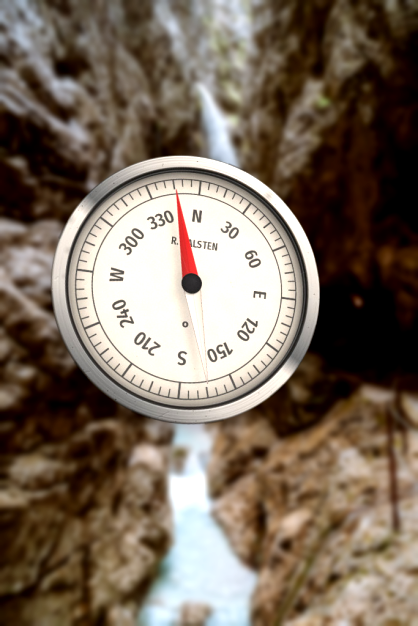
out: 345 °
